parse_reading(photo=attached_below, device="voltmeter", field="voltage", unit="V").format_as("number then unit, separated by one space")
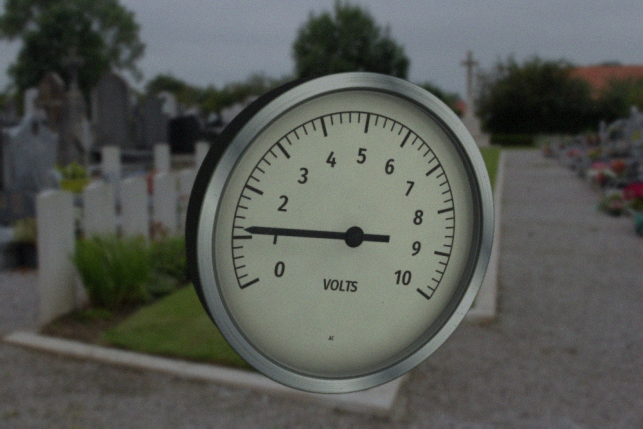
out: 1.2 V
